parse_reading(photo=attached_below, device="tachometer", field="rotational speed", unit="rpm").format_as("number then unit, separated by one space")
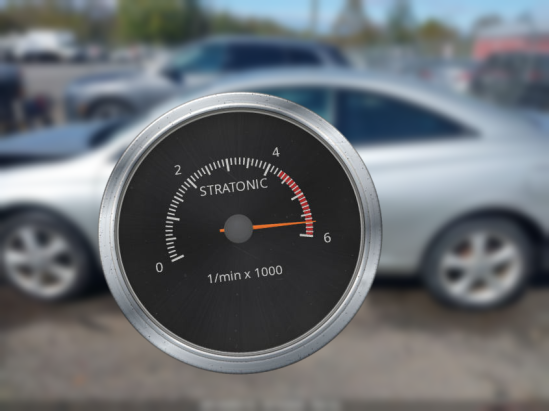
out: 5700 rpm
